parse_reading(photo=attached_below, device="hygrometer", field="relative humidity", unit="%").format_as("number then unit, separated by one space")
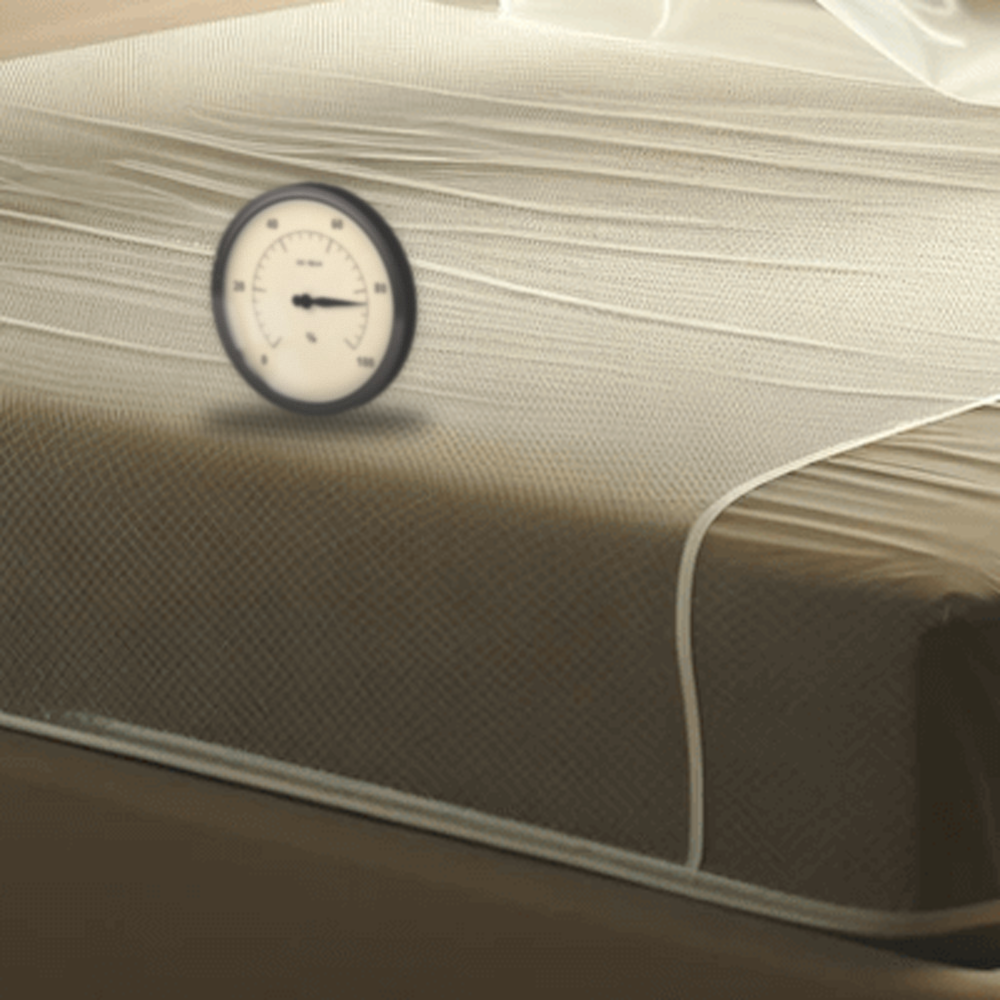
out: 84 %
